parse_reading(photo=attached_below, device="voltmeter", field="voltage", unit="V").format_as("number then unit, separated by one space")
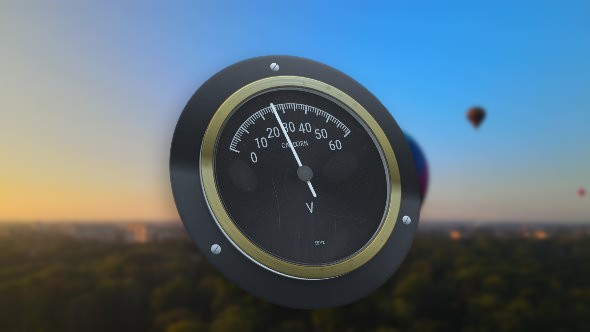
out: 25 V
